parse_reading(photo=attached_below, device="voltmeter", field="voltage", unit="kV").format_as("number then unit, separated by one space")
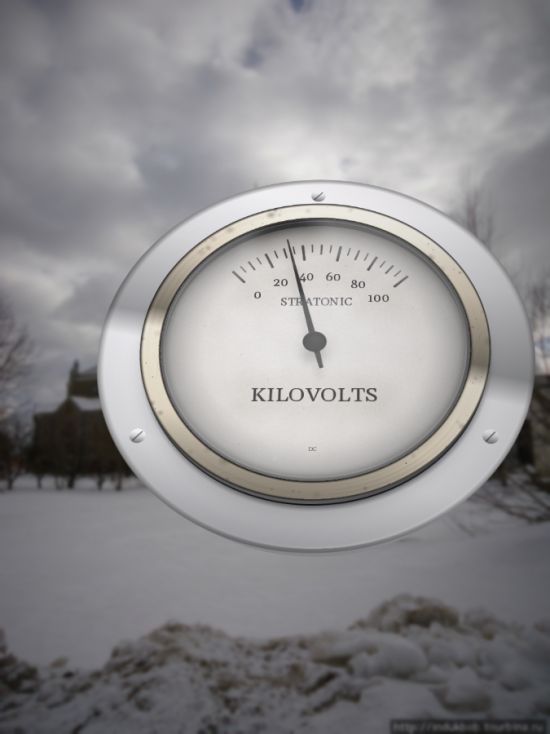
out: 32.5 kV
